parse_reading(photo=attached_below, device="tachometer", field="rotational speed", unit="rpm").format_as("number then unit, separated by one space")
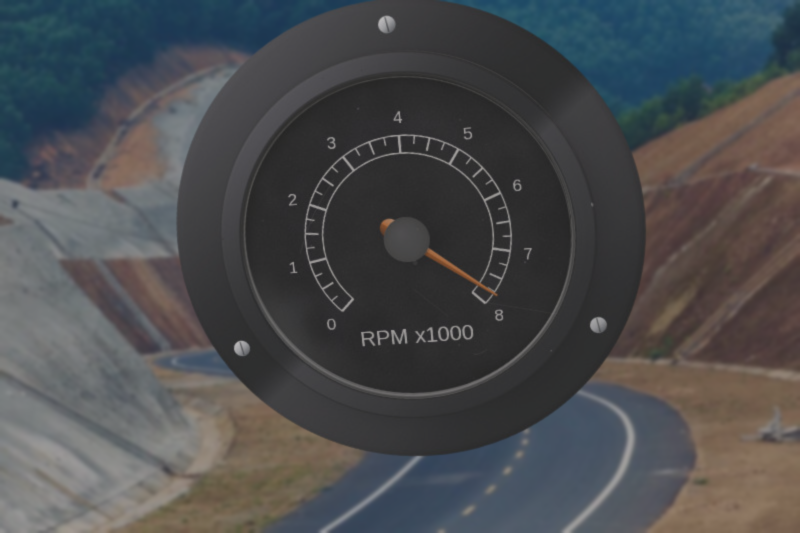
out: 7750 rpm
